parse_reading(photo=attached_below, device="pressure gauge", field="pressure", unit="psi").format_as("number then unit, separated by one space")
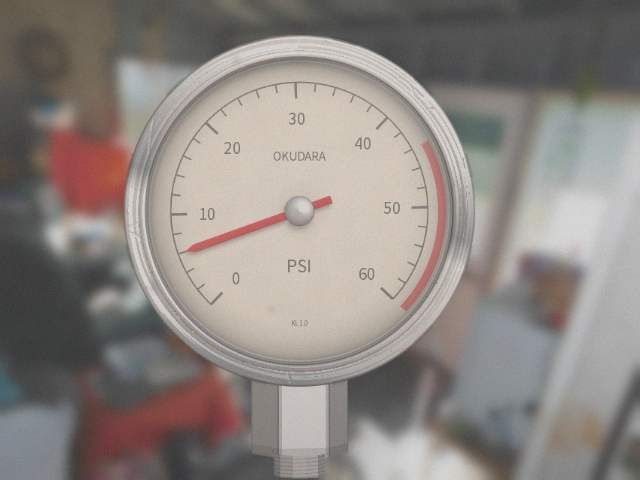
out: 6 psi
